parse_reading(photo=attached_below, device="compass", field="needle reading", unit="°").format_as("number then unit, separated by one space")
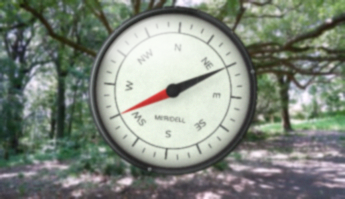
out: 240 °
